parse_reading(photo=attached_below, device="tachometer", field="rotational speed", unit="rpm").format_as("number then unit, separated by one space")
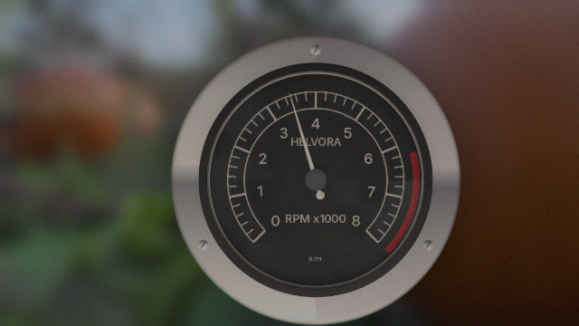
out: 3500 rpm
